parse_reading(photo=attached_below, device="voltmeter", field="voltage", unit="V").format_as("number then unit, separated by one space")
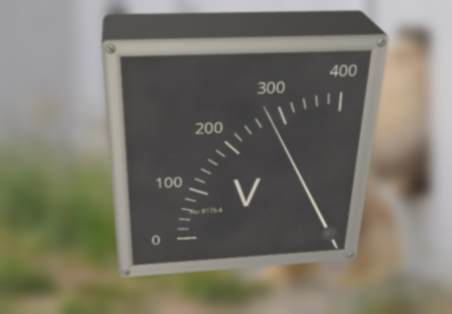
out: 280 V
